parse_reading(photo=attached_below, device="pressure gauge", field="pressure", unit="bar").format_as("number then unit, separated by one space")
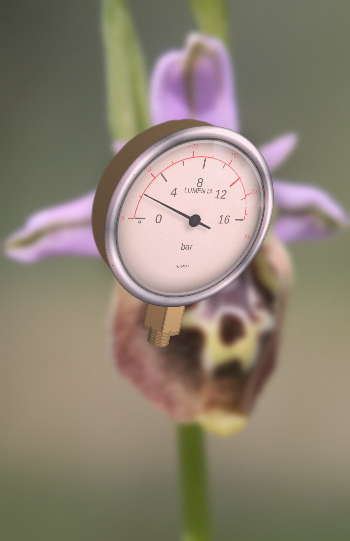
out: 2 bar
